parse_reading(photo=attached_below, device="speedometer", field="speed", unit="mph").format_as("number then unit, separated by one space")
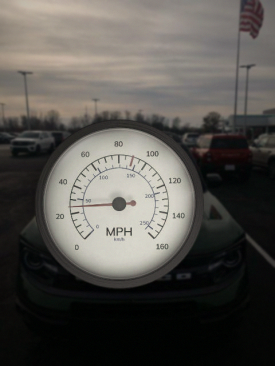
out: 25 mph
